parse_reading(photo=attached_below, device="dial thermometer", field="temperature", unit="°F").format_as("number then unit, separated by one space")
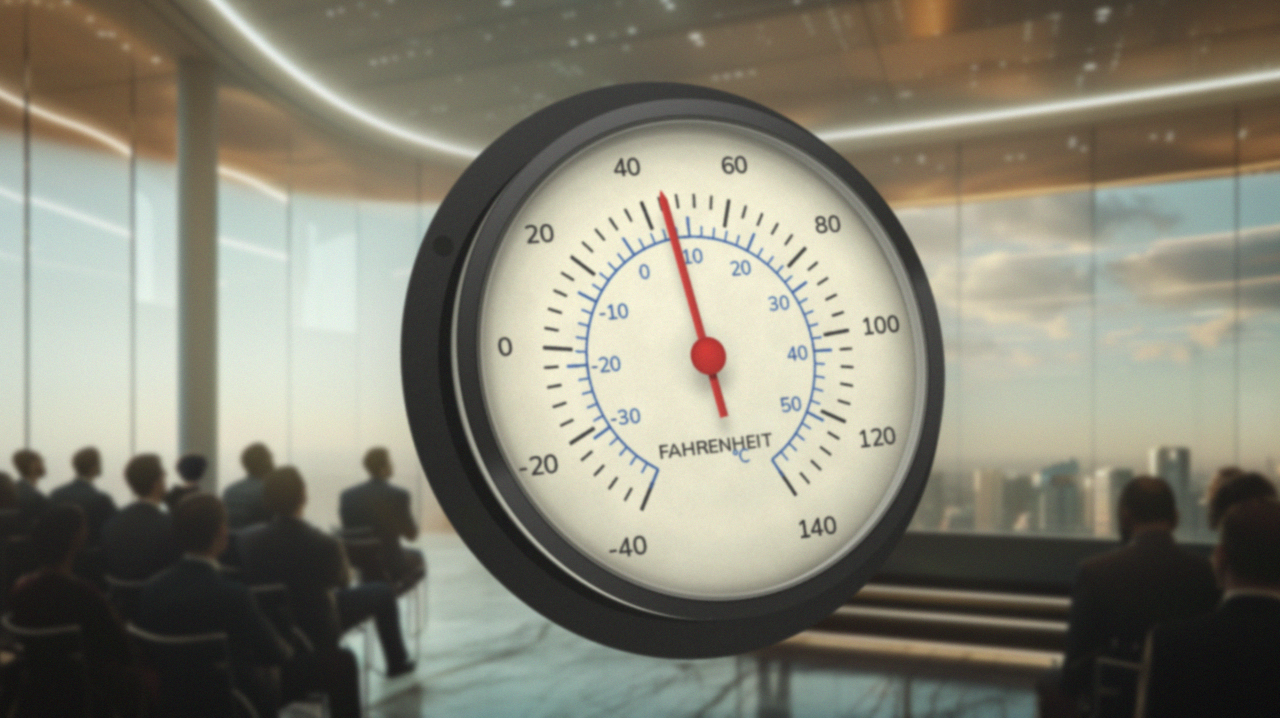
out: 44 °F
